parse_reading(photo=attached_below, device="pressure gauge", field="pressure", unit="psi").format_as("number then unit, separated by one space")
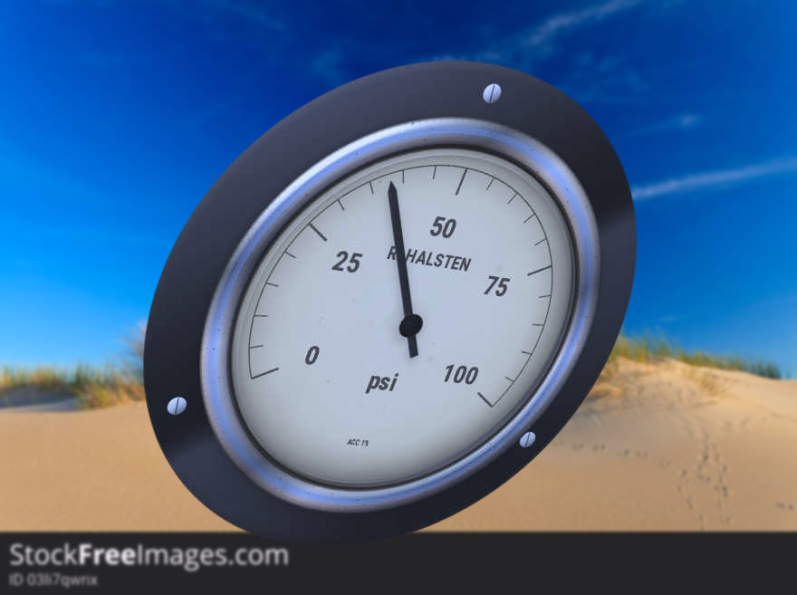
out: 37.5 psi
